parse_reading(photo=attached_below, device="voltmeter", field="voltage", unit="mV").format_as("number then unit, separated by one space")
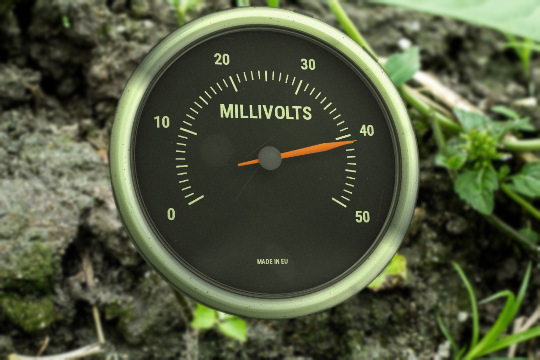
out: 41 mV
